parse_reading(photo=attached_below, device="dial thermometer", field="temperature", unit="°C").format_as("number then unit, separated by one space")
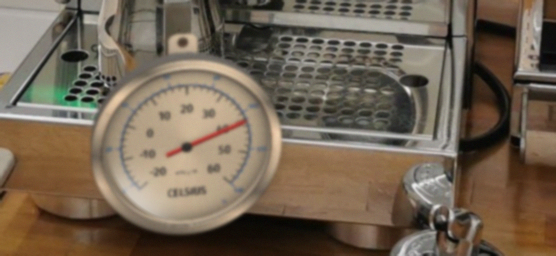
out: 40 °C
